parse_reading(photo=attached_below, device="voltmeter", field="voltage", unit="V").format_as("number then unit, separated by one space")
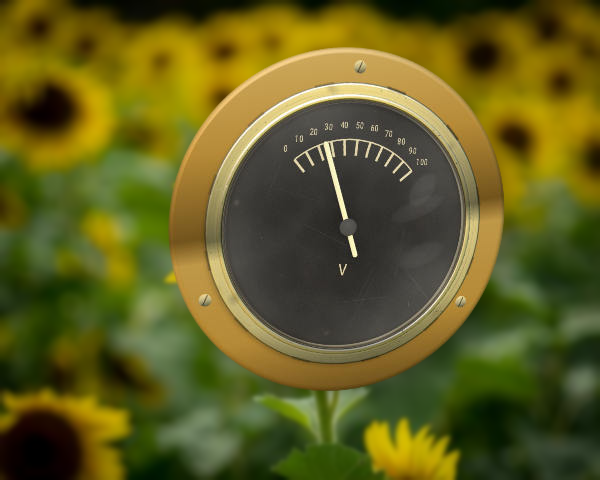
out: 25 V
